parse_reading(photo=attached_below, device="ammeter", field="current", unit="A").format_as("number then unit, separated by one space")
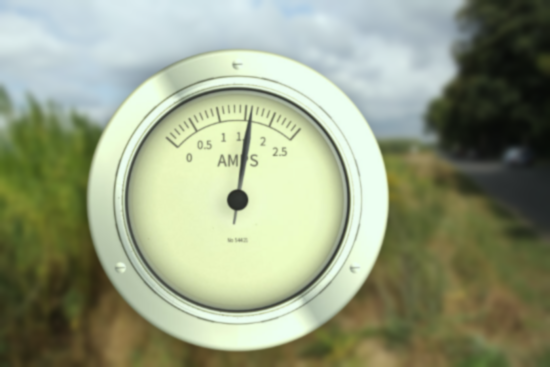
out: 1.6 A
